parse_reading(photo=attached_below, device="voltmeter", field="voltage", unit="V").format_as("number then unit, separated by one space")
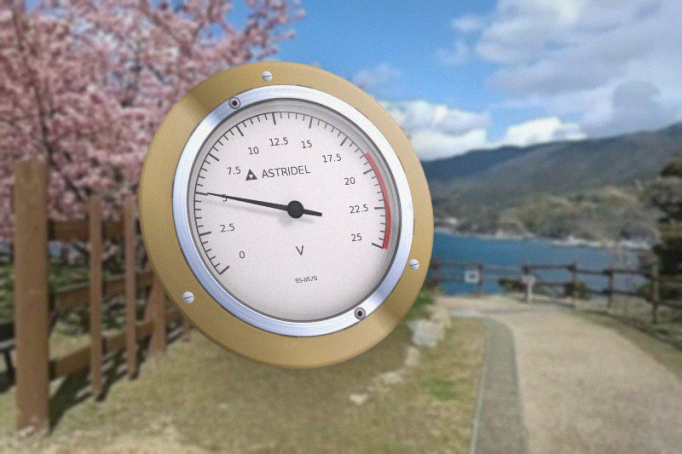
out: 5 V
